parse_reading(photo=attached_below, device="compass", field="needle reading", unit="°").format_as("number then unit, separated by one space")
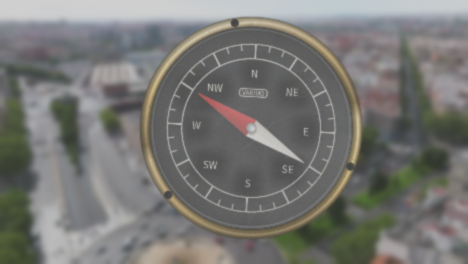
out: 300 °
